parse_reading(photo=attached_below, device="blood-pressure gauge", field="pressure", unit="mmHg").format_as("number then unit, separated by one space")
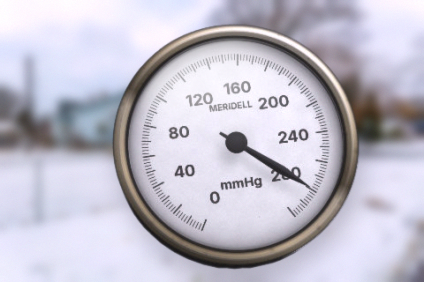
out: 280 mmHg
